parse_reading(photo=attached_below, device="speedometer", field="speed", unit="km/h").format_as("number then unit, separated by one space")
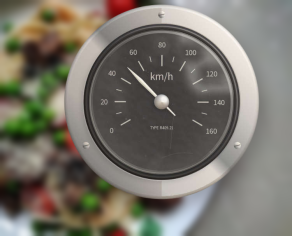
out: 50 km/h
